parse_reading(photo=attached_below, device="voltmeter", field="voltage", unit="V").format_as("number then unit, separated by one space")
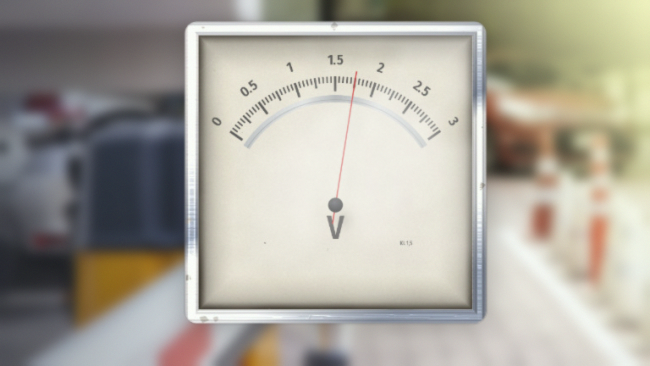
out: 1.75 V
